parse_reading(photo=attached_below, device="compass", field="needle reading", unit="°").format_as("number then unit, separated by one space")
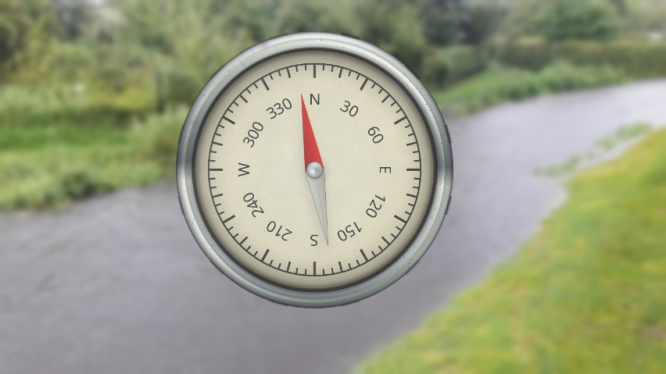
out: 350 °
